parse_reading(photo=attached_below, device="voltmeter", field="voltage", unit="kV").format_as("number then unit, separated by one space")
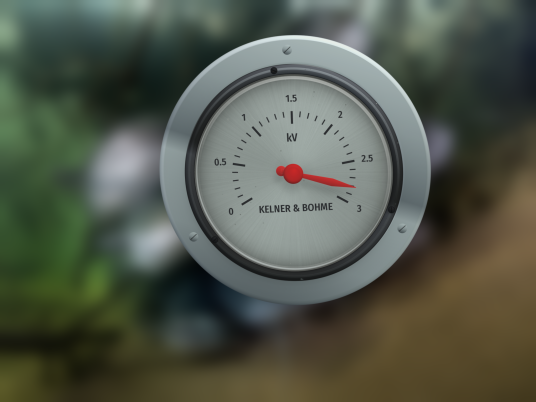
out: 2.8 kV
